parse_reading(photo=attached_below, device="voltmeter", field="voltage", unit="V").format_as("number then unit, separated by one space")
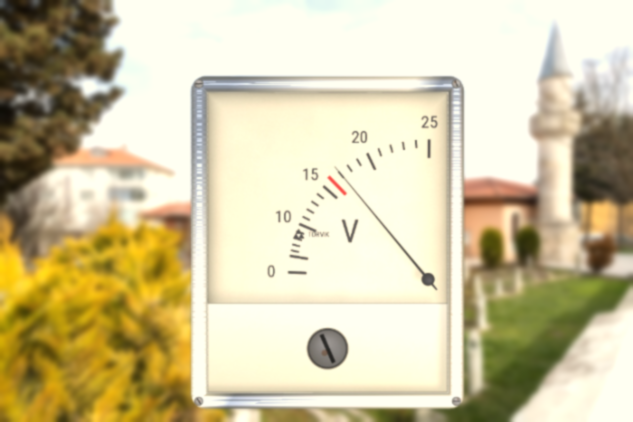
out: 17 V
